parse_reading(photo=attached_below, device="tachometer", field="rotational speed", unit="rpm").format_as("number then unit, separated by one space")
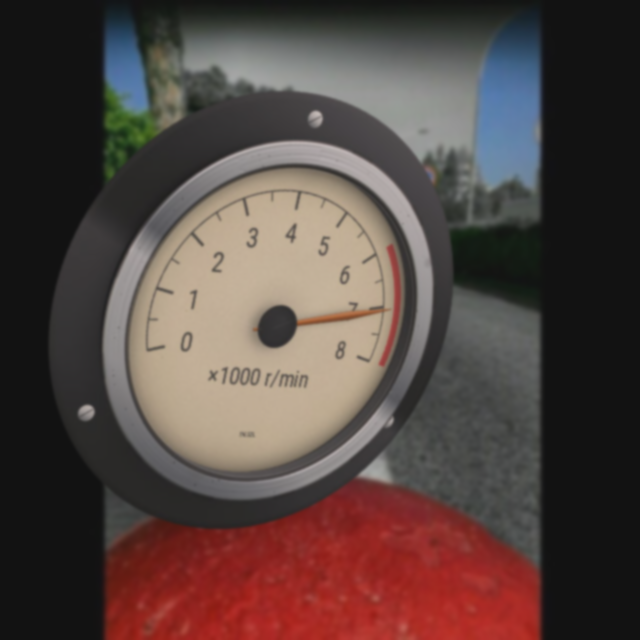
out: 7000 rpm
